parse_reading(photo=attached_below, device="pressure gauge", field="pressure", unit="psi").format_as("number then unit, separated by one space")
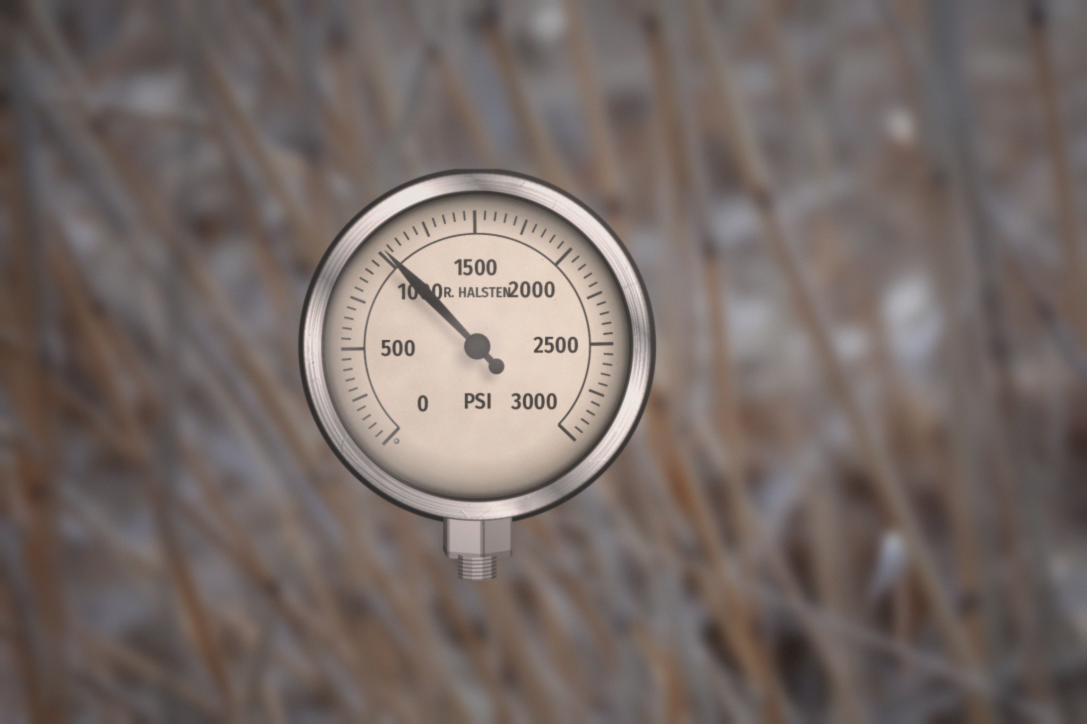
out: 1025 psi
